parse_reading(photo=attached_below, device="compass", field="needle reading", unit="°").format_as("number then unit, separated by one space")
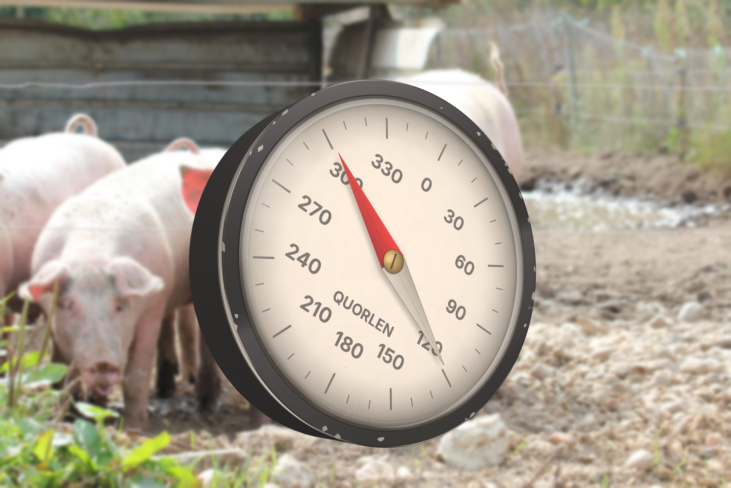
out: 300 °
